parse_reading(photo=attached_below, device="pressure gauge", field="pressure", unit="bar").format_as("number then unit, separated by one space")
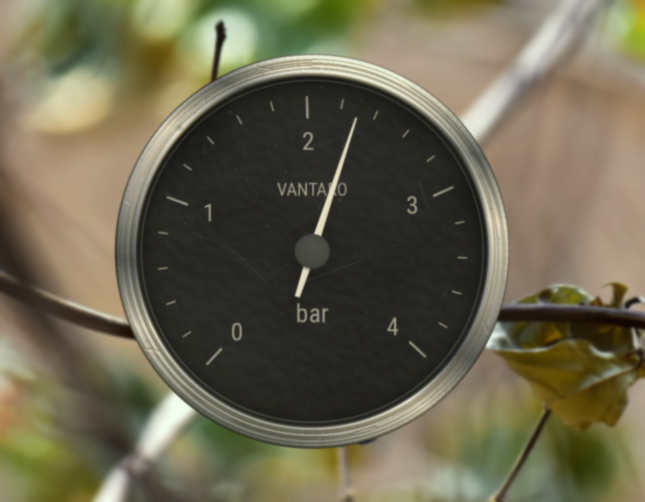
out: 2.3 bar
